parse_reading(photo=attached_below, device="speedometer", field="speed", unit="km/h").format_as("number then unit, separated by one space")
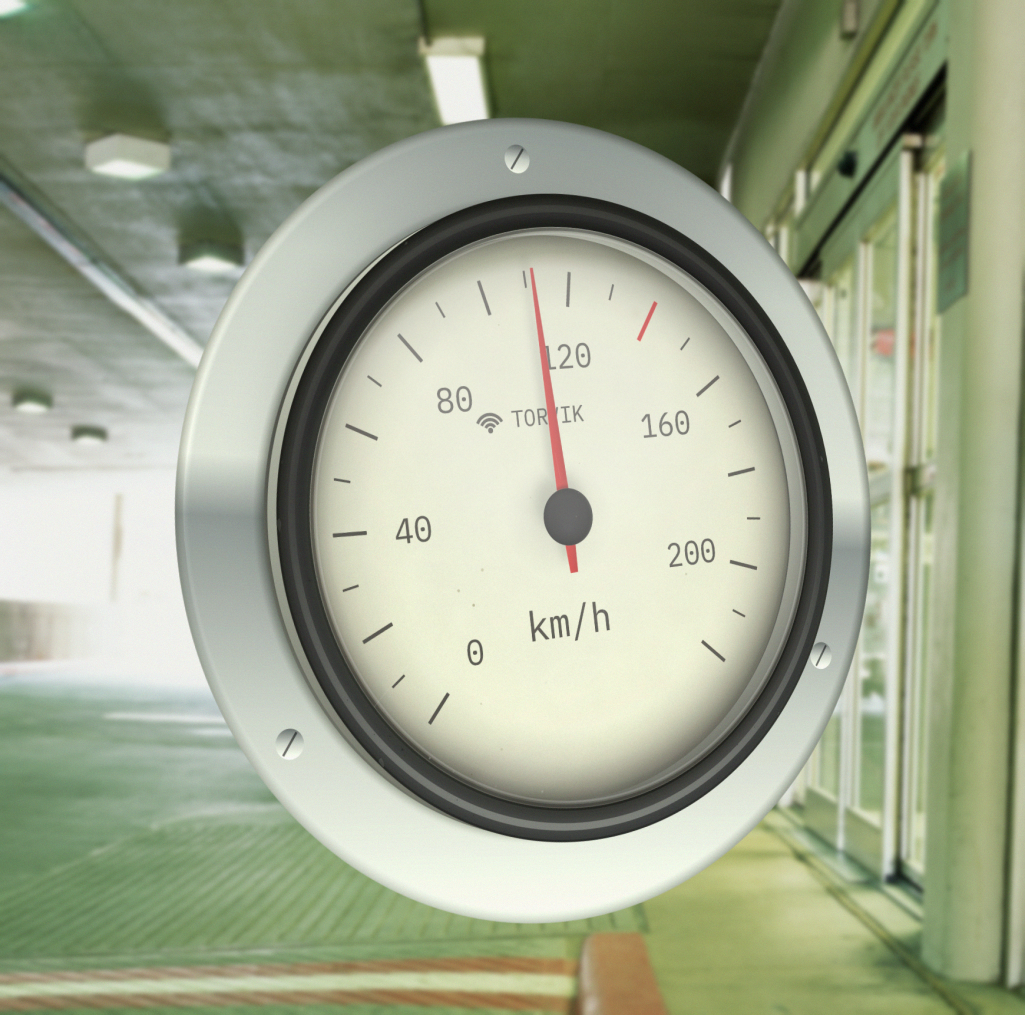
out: 110 km/h
